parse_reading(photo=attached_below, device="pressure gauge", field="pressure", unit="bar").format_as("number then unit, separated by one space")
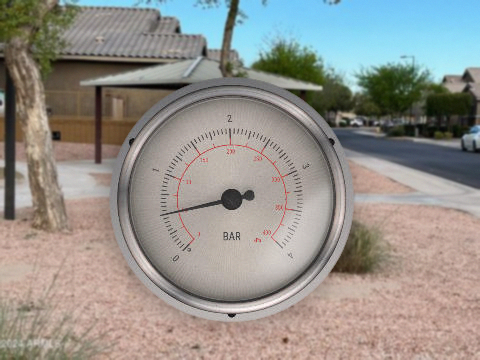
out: 0.5 bar
